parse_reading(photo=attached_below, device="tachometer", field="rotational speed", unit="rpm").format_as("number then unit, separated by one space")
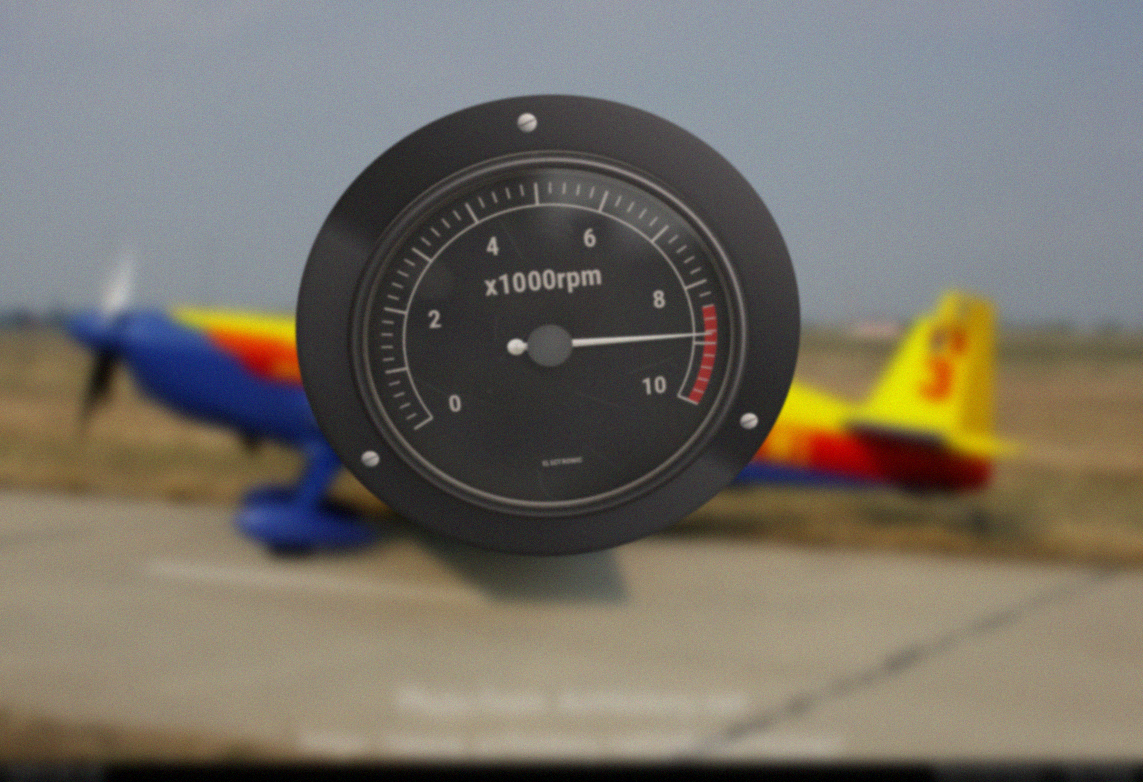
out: 8800 rpm
